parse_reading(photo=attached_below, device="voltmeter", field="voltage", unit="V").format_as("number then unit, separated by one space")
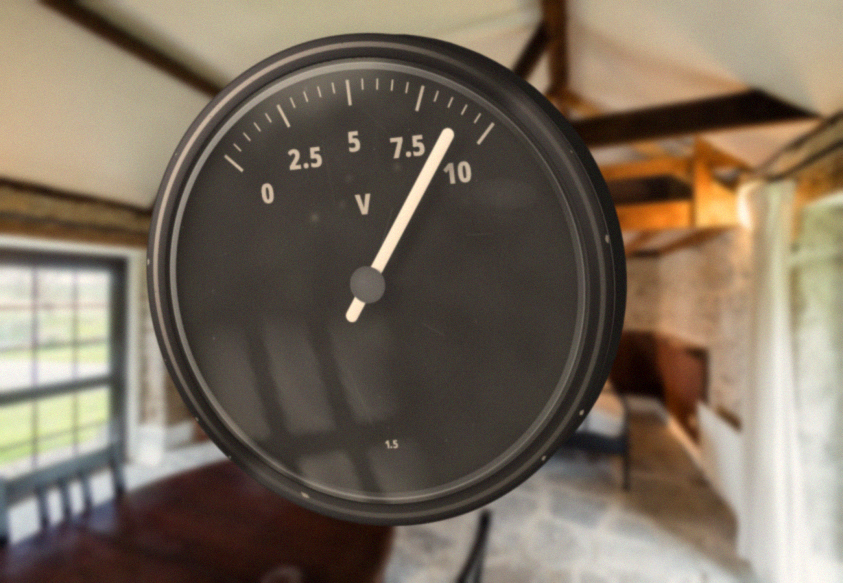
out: 9 V
